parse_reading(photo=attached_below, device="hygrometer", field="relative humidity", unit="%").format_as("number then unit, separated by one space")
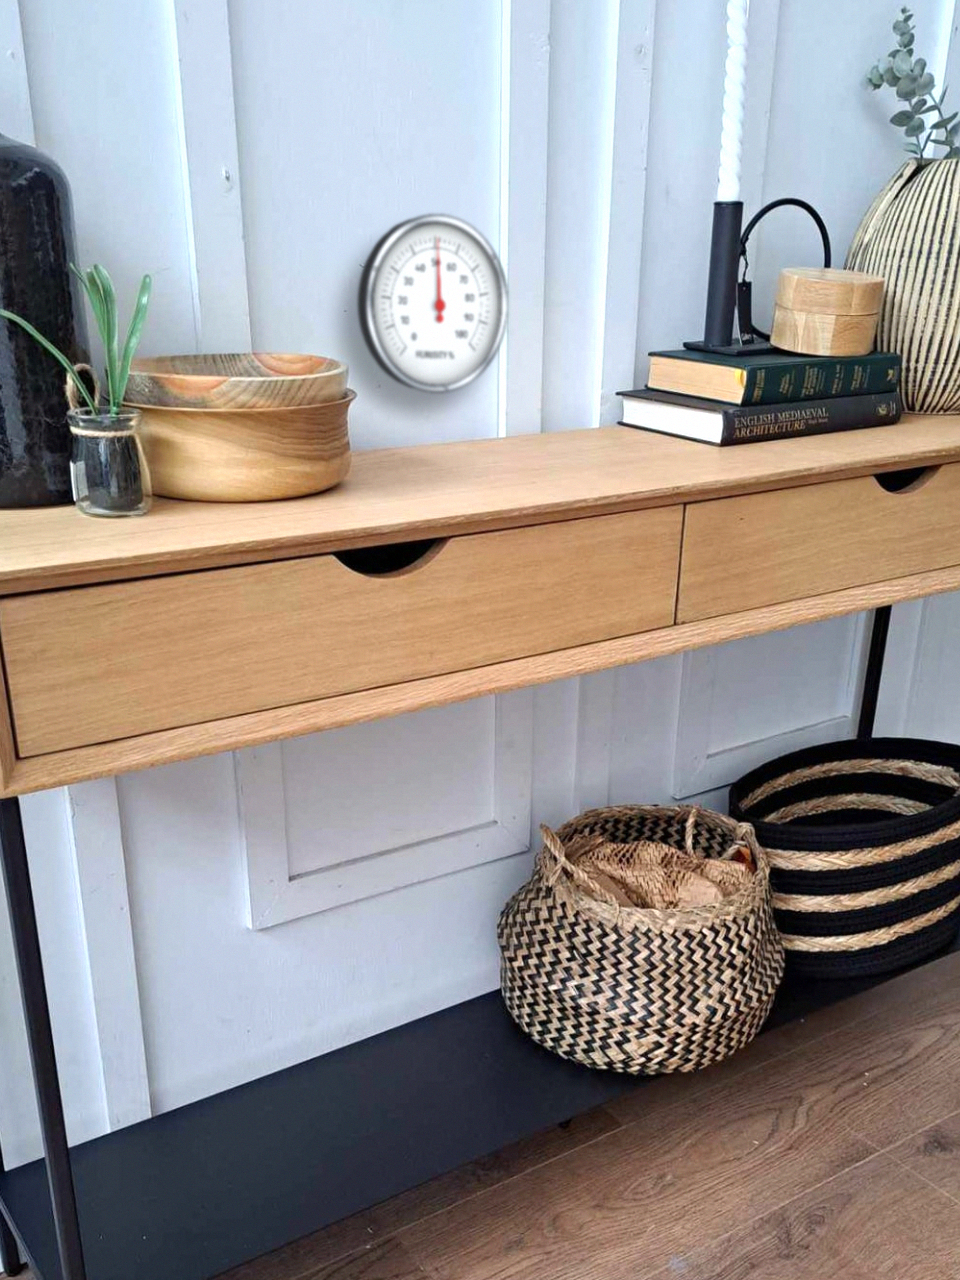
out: 50 %
